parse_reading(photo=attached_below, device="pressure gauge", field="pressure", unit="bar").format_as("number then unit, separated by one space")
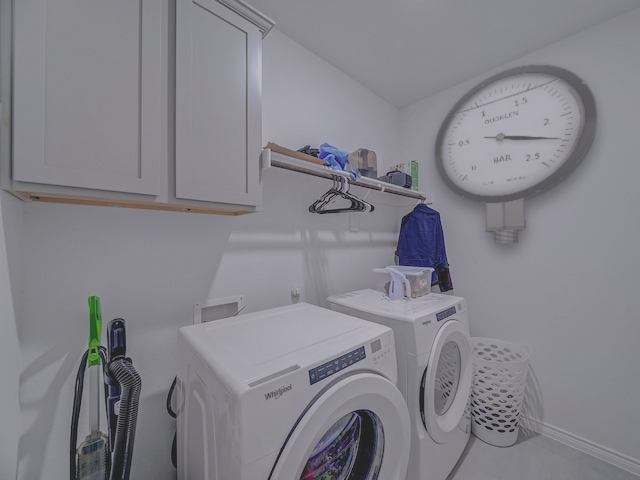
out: 2.25 bar
